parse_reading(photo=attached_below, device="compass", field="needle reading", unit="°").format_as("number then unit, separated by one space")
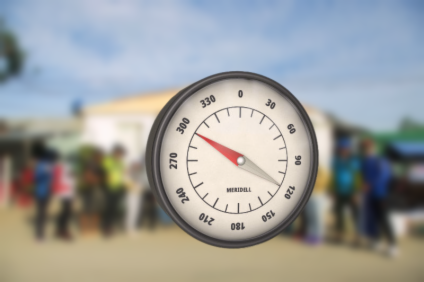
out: 300 °
